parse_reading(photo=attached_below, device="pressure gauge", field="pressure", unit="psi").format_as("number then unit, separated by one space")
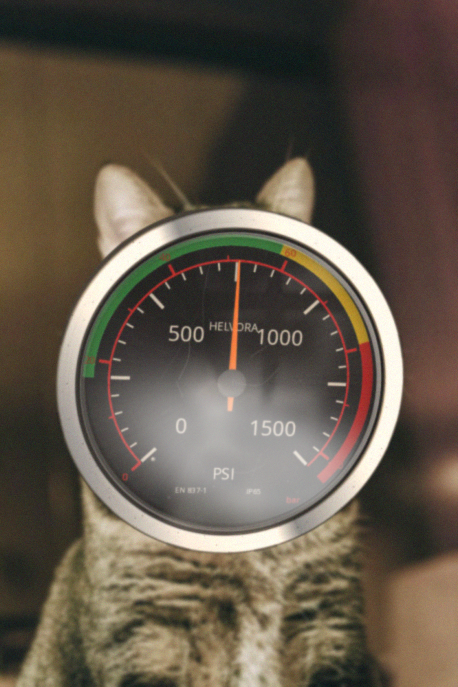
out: 750 psi
